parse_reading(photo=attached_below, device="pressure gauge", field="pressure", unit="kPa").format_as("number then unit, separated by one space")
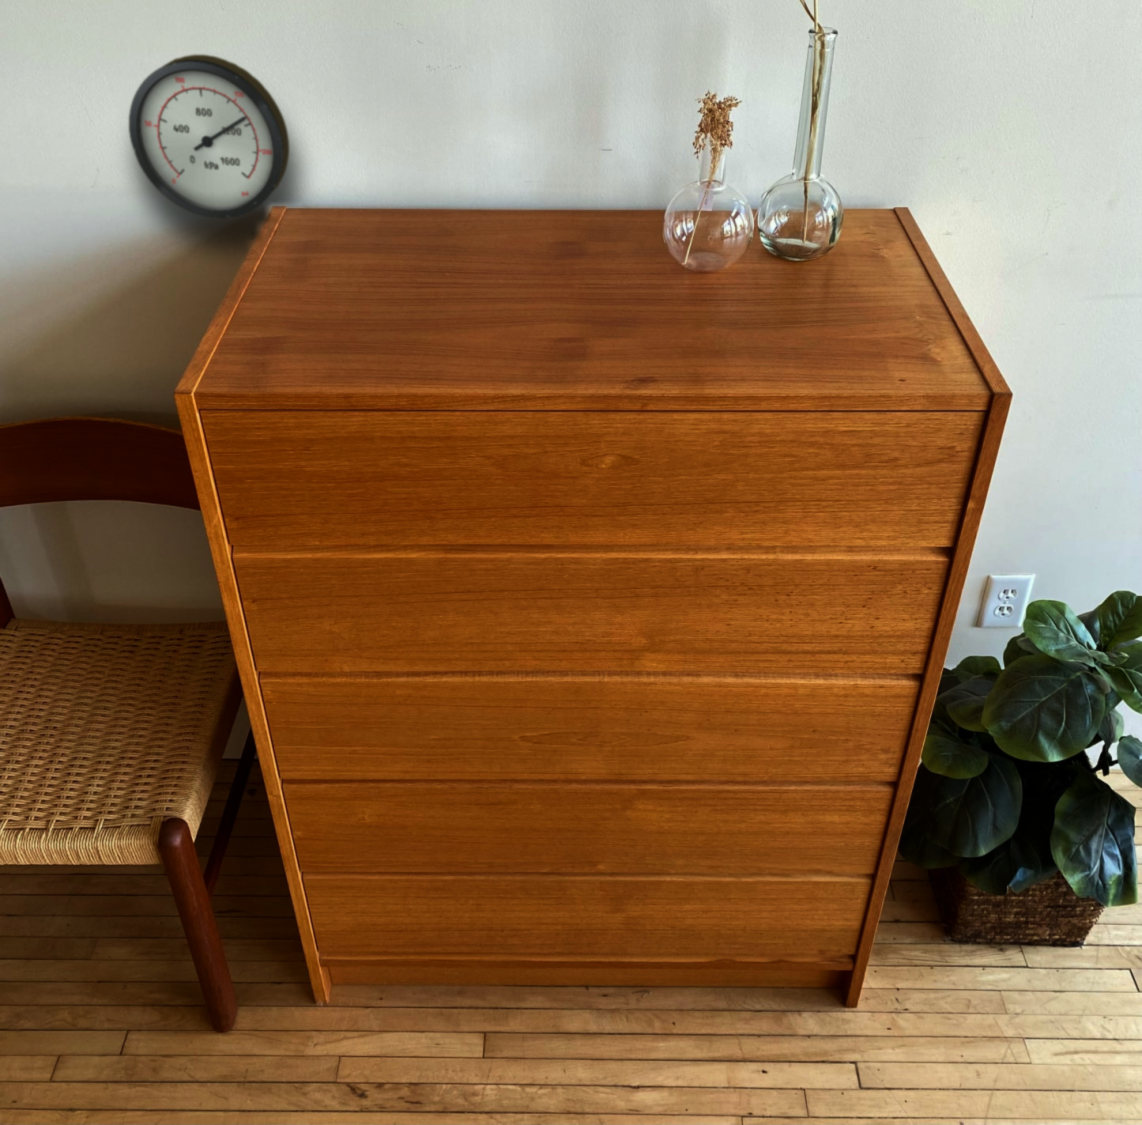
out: 1150 kPa
